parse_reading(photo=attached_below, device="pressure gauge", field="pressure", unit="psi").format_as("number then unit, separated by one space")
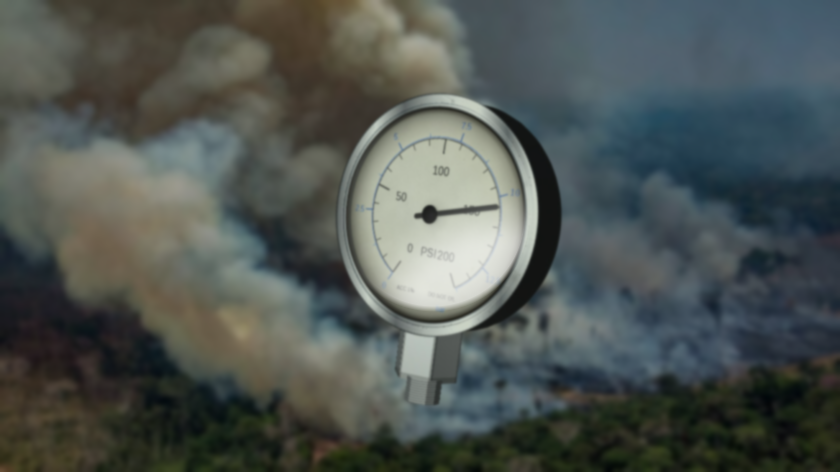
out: 150 psi
